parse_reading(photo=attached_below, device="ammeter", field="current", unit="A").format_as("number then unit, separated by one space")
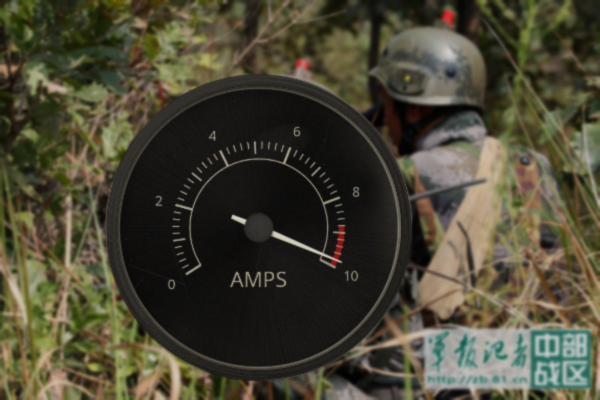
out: 9.8 A
